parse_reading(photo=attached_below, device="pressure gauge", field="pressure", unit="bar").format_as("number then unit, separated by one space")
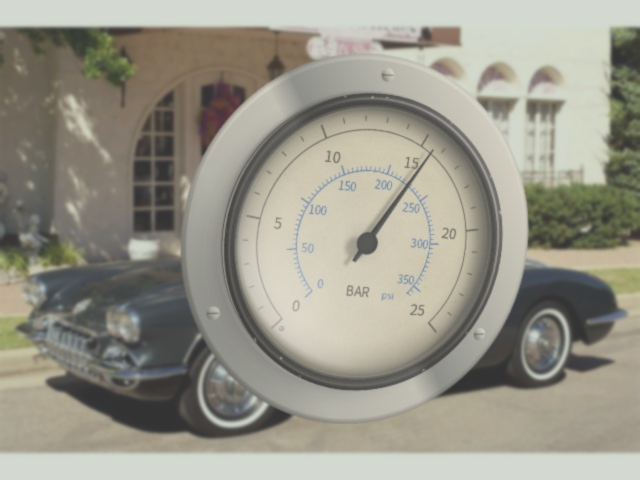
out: 15.5 bar
